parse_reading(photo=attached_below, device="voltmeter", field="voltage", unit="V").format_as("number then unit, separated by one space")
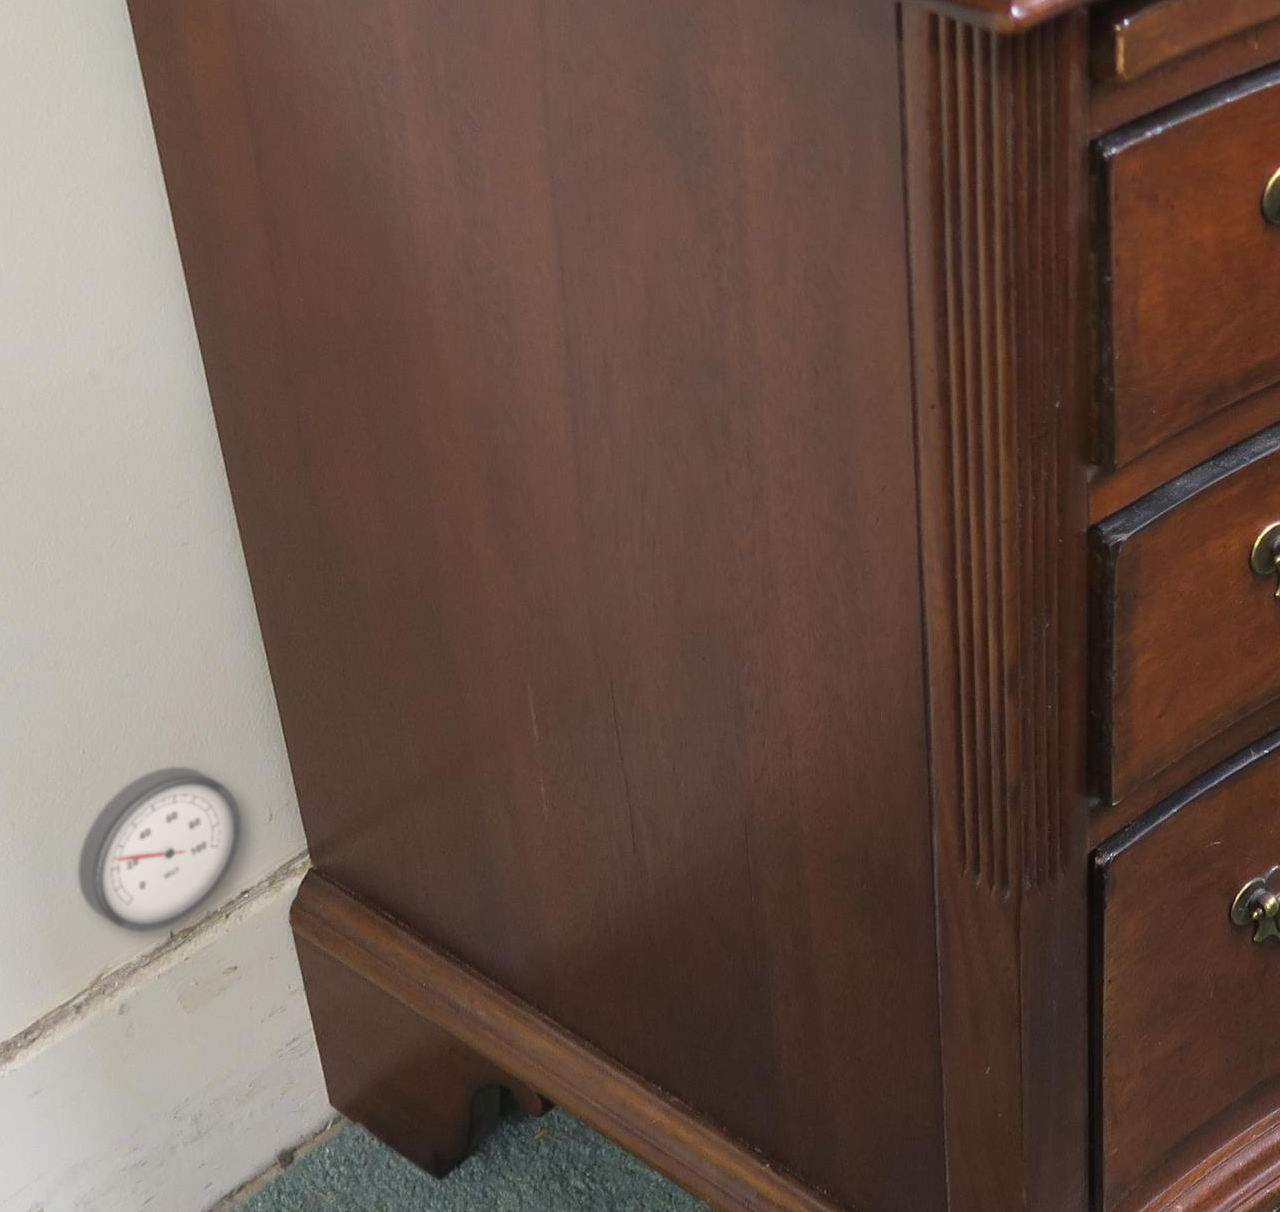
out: 25 V
